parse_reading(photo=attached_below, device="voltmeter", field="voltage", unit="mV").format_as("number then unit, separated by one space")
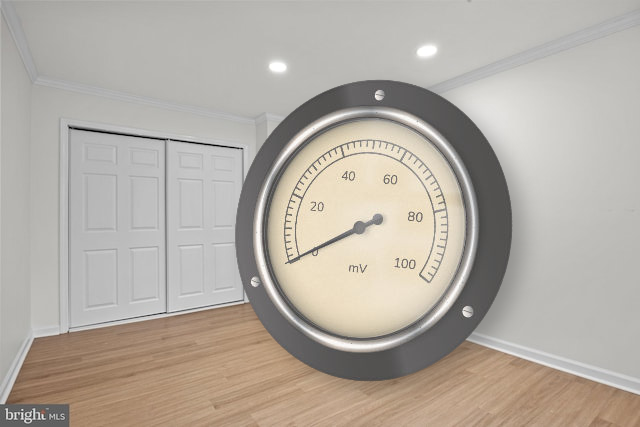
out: 0 mV
